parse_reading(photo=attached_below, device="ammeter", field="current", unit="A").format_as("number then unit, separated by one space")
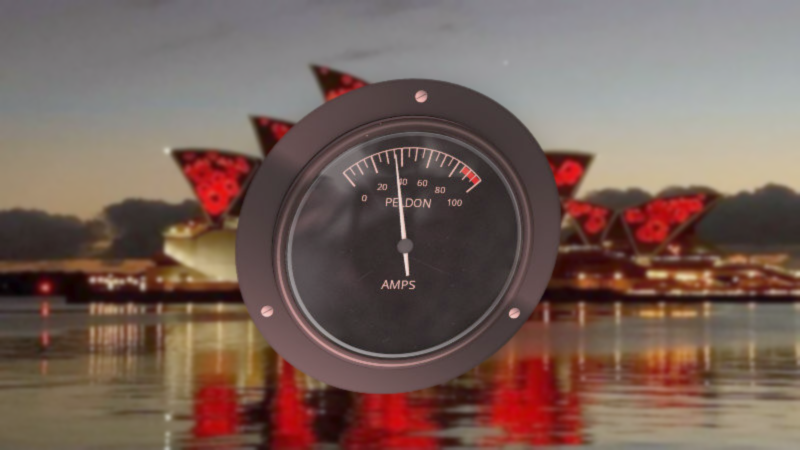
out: 35 A
